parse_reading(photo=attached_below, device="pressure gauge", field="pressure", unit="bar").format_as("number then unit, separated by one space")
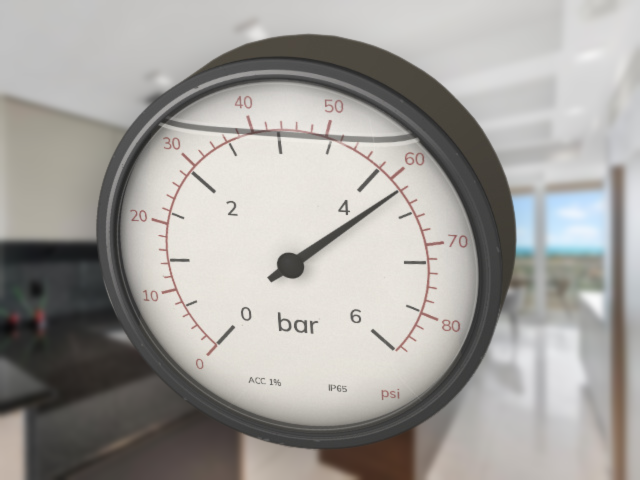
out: 4.25 bar
